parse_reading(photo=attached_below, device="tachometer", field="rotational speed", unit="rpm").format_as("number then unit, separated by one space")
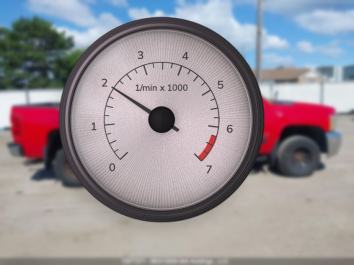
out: 2000 rpm
